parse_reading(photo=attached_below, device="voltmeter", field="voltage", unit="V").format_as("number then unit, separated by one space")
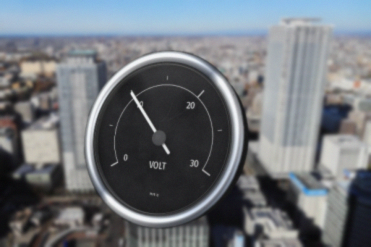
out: 10 V
